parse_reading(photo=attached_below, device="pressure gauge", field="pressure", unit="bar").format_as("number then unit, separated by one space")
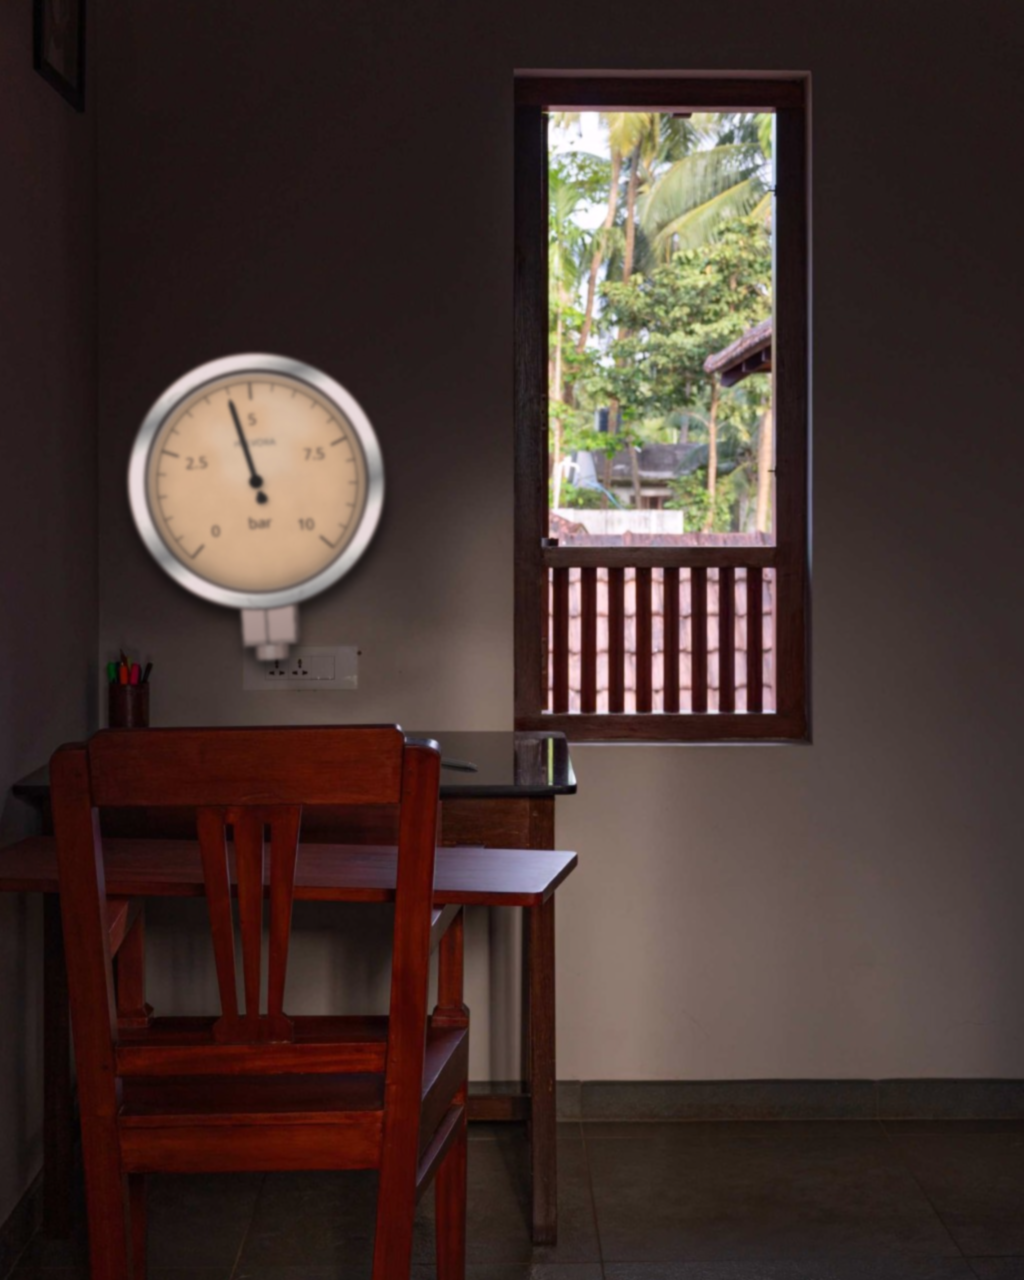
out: 4.5 bar
